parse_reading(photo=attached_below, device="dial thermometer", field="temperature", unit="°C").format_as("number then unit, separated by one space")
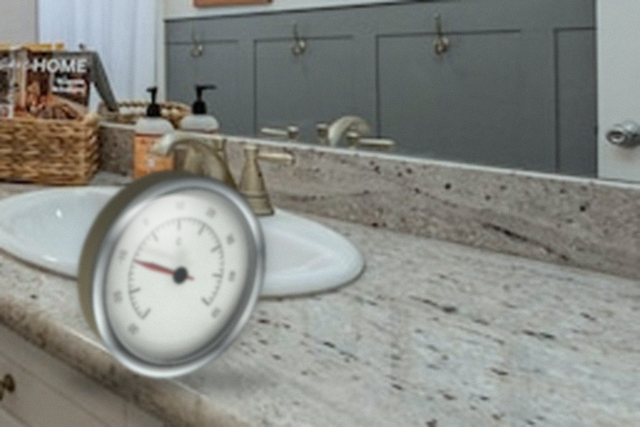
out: -10 °C
